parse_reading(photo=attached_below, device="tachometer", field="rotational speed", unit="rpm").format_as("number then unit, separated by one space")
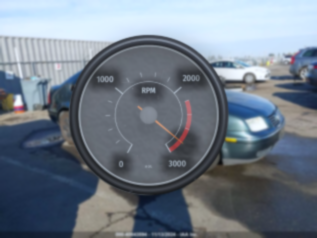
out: 2800 rpm
